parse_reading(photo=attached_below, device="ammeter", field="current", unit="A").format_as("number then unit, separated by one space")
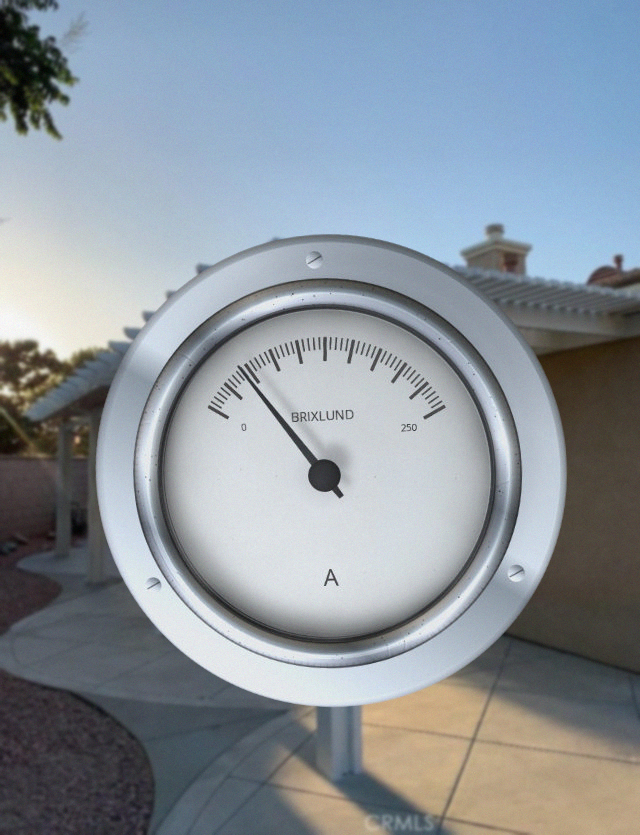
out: 45 A
